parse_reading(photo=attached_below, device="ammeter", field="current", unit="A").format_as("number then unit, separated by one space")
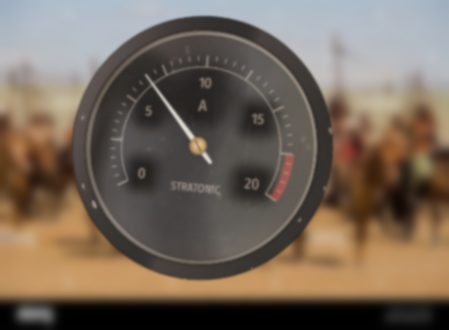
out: 6.5 A
